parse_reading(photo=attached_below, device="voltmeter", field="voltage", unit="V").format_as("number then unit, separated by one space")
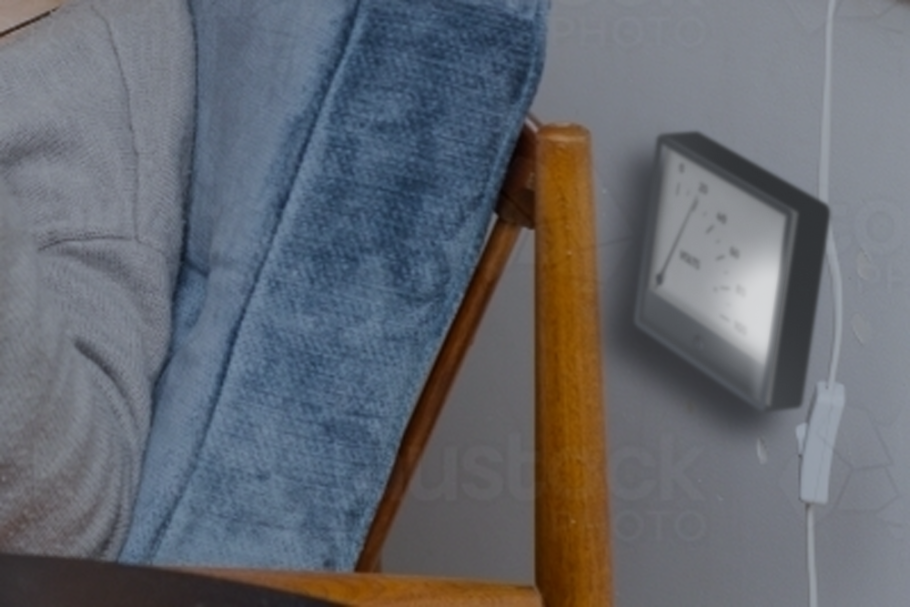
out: 20 V
